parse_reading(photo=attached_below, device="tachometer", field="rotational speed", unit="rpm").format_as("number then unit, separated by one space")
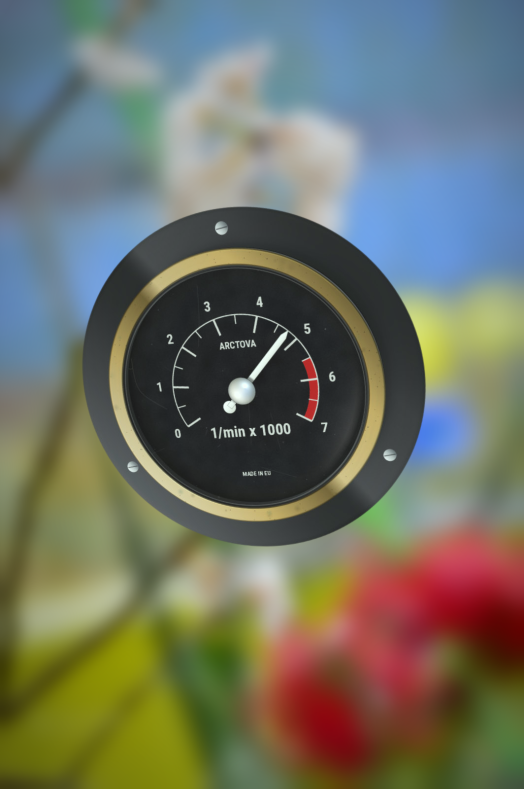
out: 4750 rpm
